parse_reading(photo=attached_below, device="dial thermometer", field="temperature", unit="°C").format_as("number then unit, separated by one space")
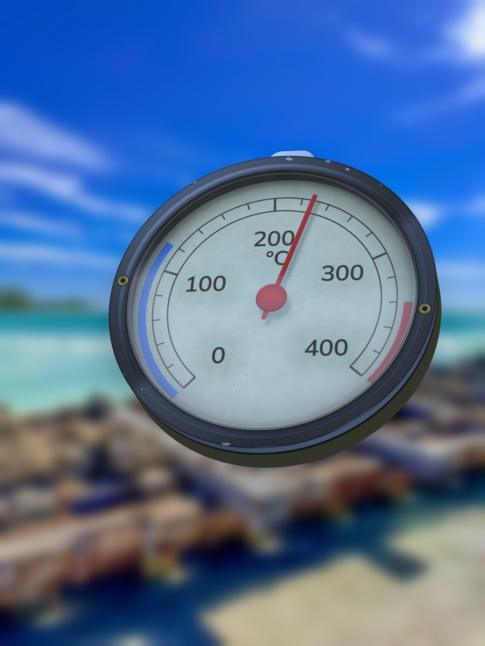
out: 230 °C
